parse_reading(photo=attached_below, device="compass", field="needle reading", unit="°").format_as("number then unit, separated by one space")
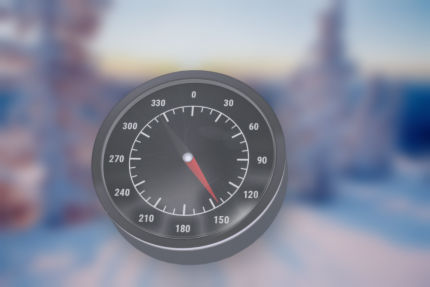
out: 145 °
